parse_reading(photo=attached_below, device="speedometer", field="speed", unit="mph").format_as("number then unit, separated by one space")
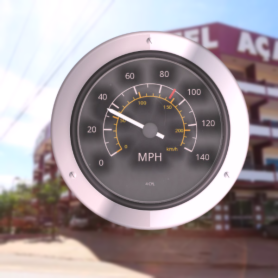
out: 35 mph
